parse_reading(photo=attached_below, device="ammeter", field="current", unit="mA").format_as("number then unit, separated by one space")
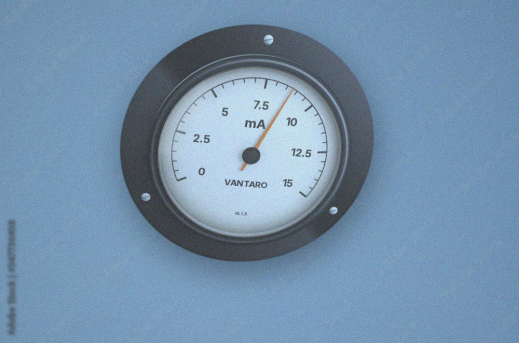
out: 8.75 mA
